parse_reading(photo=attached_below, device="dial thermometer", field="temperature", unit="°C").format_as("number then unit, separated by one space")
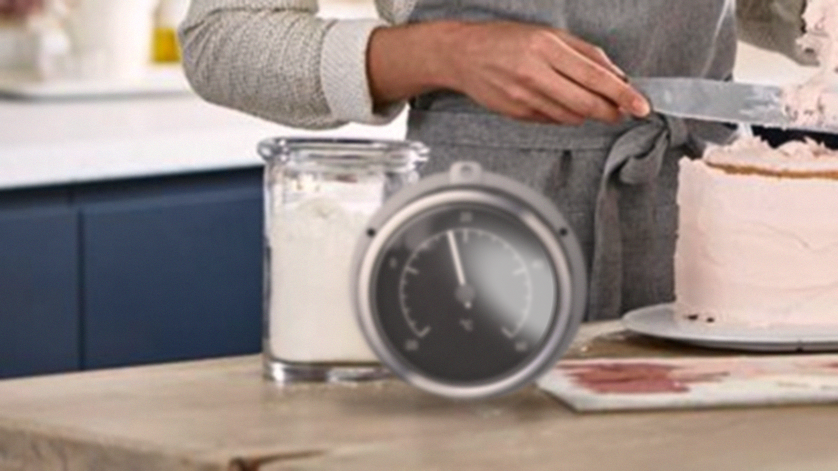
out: 16 °C
